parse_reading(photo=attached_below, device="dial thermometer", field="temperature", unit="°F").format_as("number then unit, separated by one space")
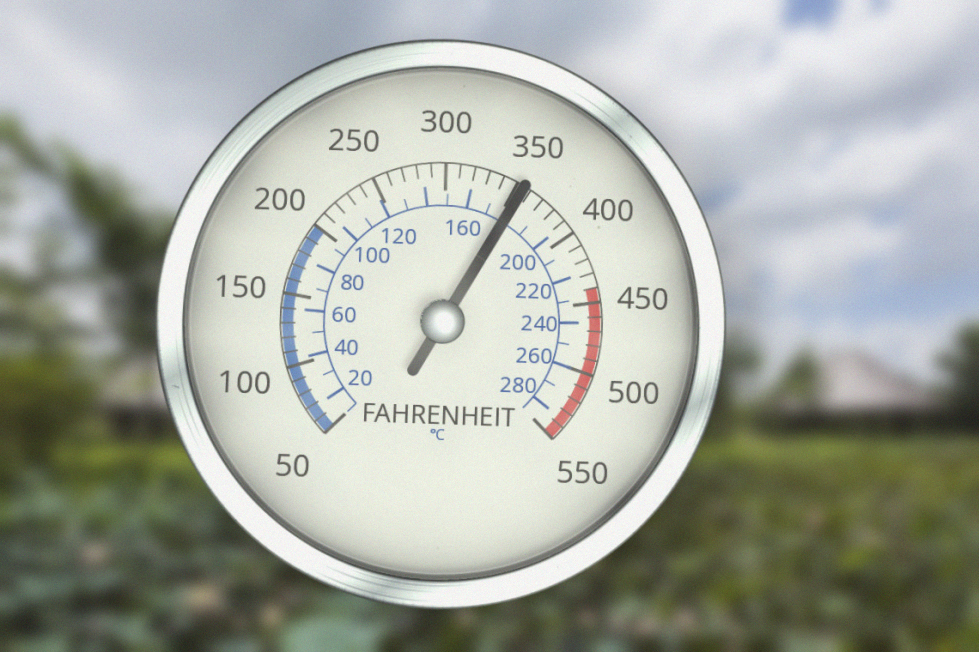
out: 355 °F
